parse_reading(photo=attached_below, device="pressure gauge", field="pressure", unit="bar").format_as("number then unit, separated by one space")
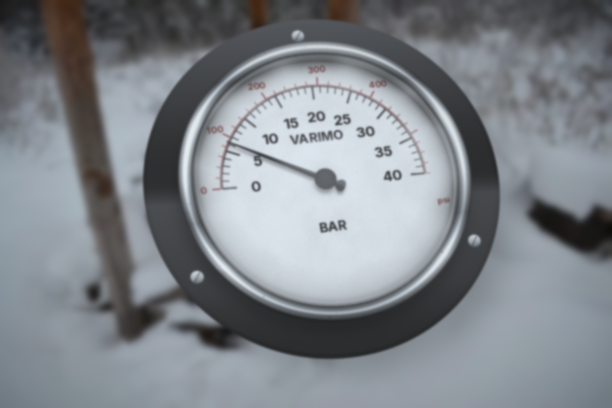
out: 6 bar
